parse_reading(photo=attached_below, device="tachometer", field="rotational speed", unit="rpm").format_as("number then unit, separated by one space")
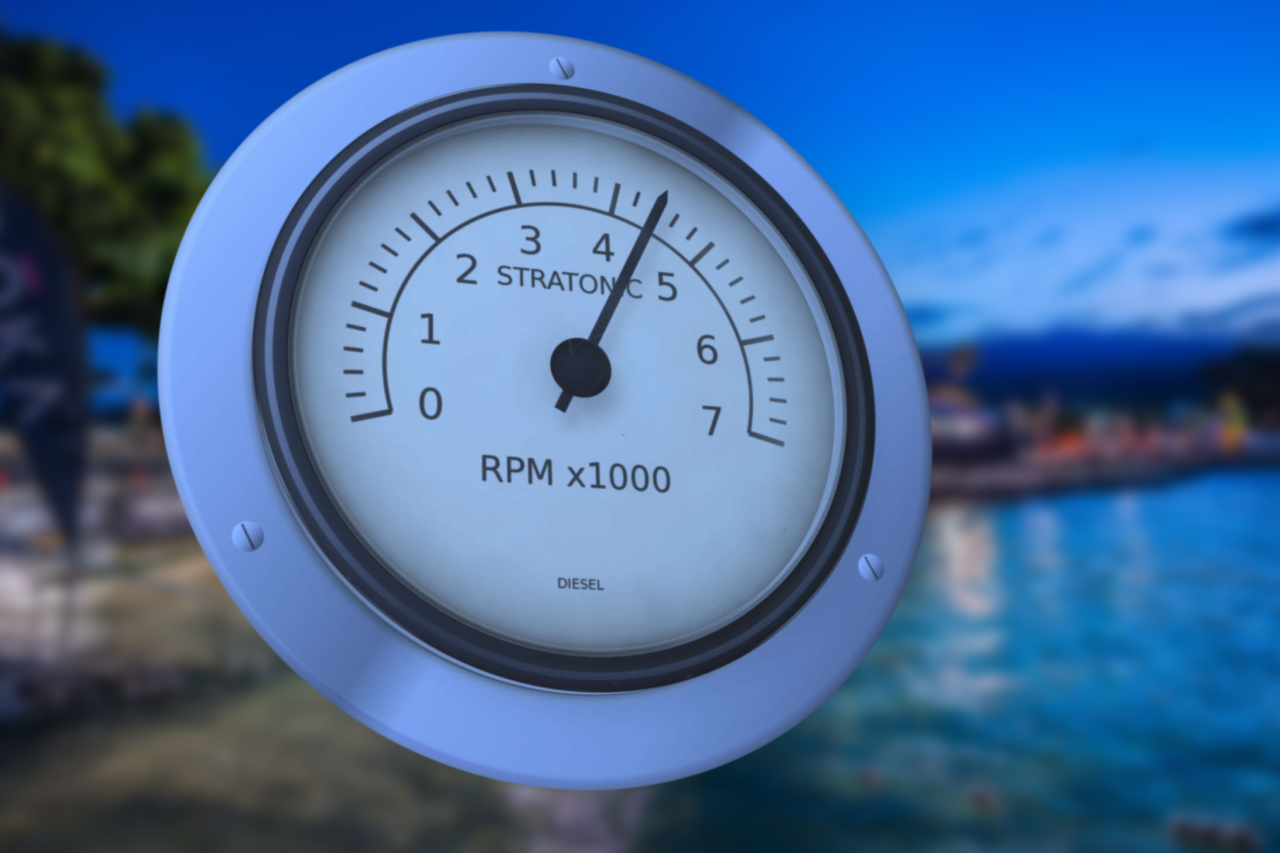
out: 4400 rpm
